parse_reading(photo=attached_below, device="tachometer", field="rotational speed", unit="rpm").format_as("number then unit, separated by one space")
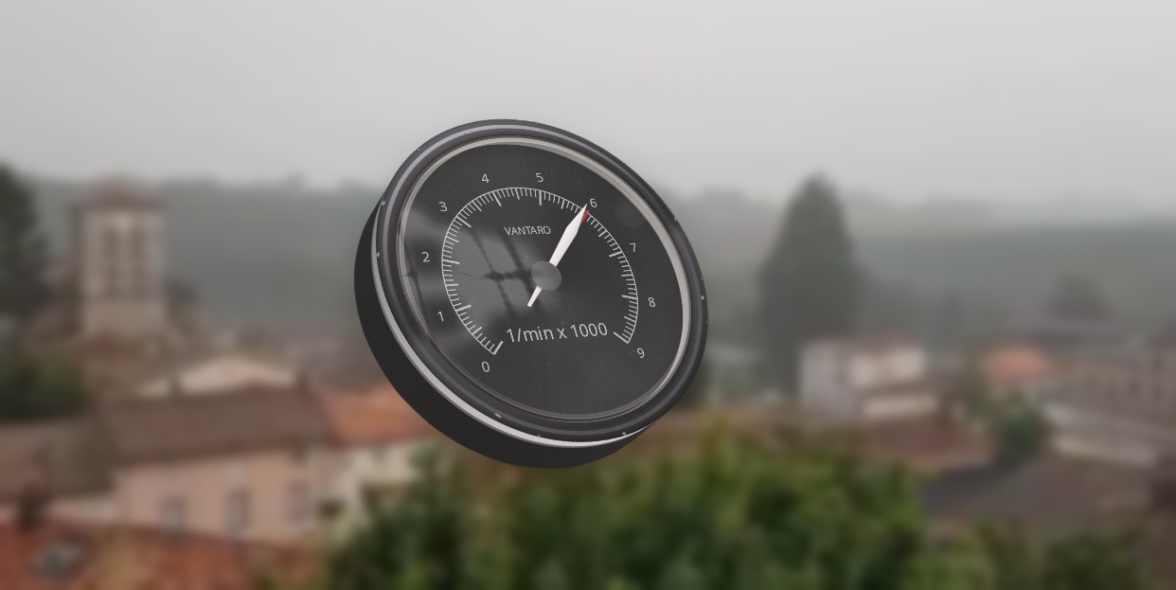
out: 5900 rpm
